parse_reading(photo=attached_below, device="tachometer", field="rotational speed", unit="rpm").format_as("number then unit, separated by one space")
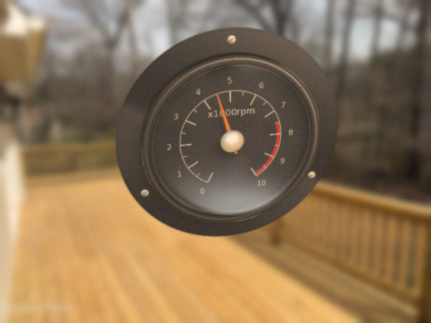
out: 4500 rpm
